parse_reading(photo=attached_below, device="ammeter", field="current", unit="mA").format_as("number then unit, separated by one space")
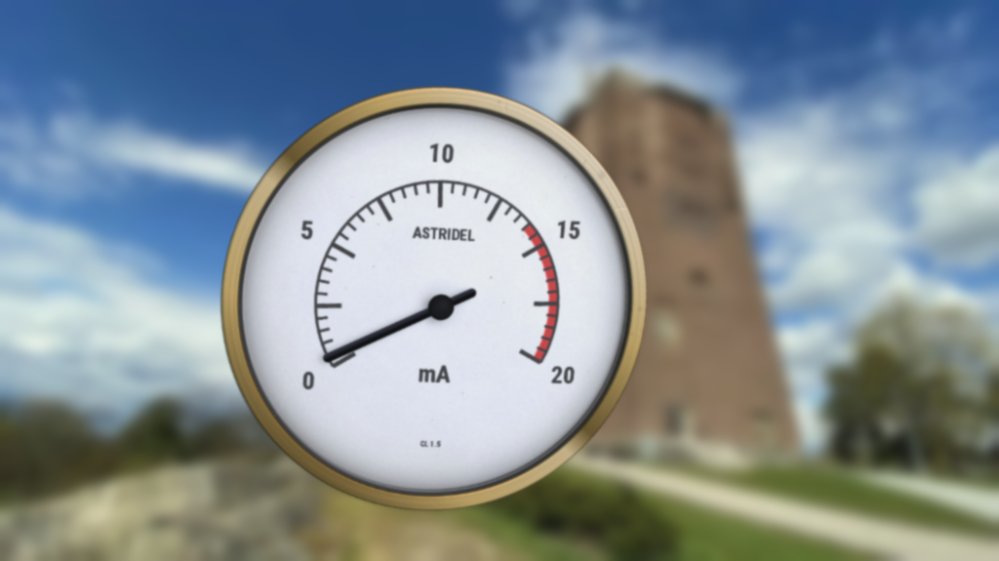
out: 0.5 mA
